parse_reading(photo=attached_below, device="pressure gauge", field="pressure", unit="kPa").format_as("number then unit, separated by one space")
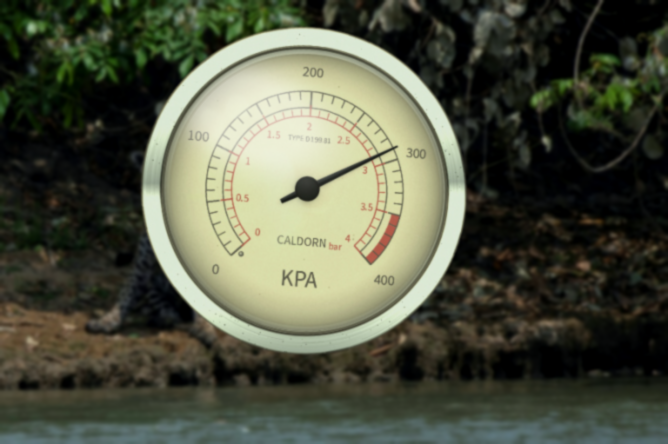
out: 290 kPa
